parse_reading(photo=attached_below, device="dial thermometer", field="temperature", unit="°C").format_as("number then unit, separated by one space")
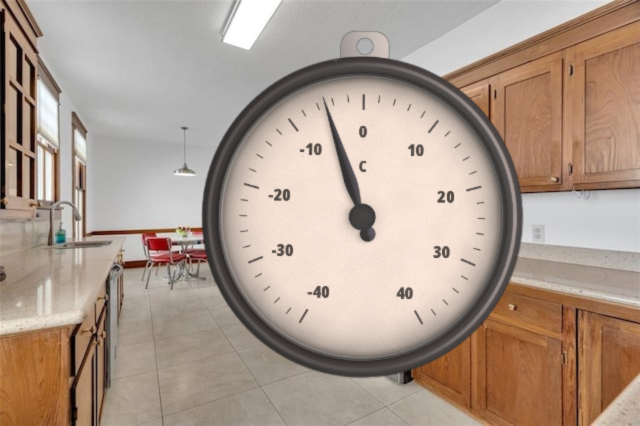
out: -5 °C
